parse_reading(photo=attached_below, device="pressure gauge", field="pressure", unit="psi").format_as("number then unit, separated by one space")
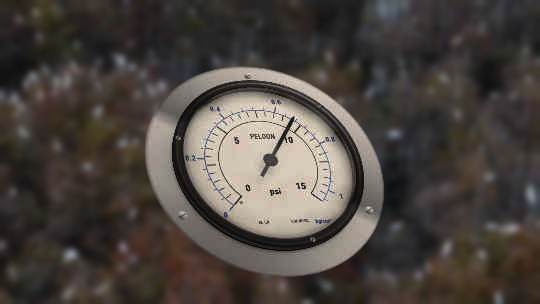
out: 9.5 psi
